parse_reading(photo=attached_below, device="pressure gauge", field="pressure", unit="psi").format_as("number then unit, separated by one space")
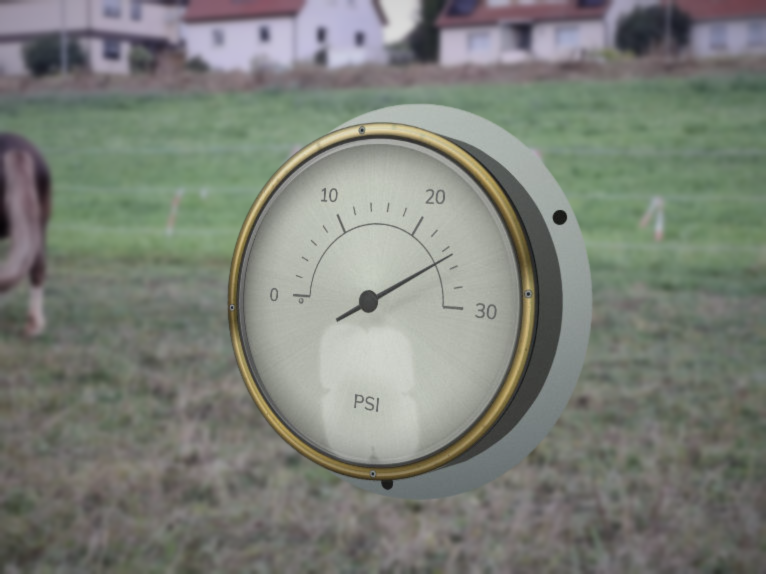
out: 25 psi
